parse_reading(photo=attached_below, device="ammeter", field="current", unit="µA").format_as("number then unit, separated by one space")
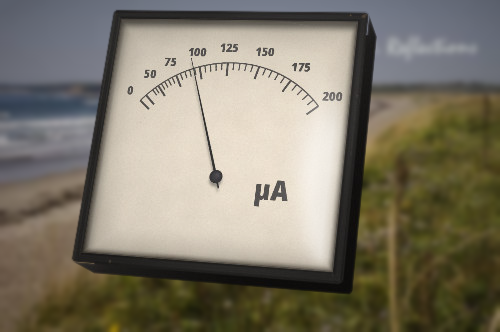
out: 95 µA
